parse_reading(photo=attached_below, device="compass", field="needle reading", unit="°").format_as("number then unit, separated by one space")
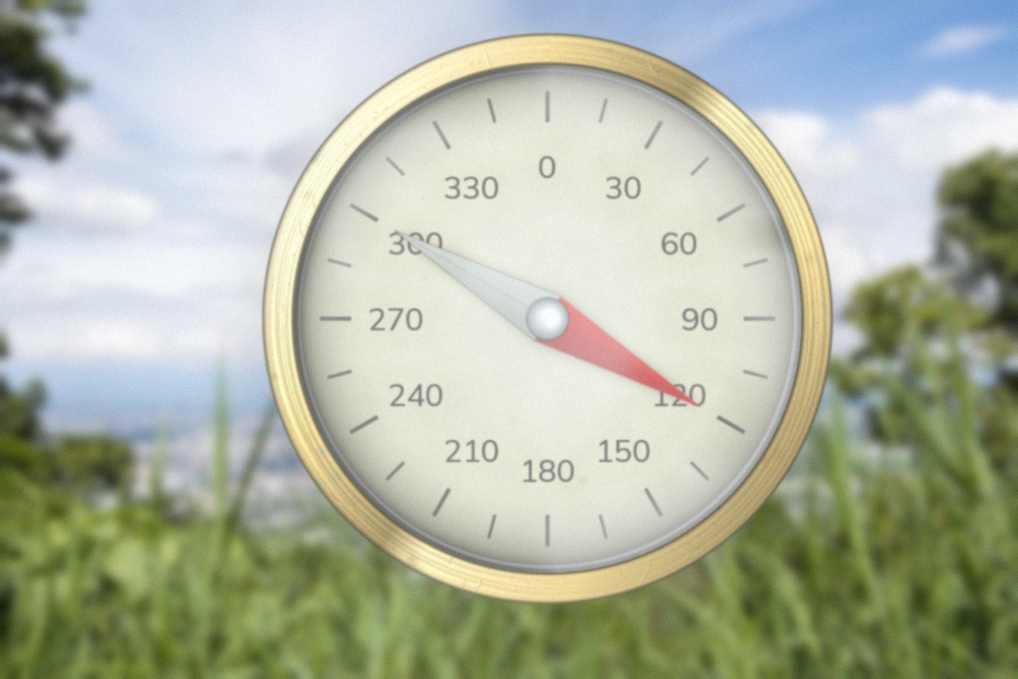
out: 120 °
